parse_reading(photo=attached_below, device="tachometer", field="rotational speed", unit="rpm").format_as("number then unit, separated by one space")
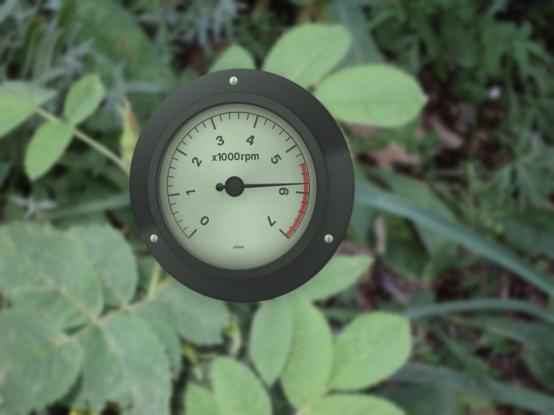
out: 5800 rpm
